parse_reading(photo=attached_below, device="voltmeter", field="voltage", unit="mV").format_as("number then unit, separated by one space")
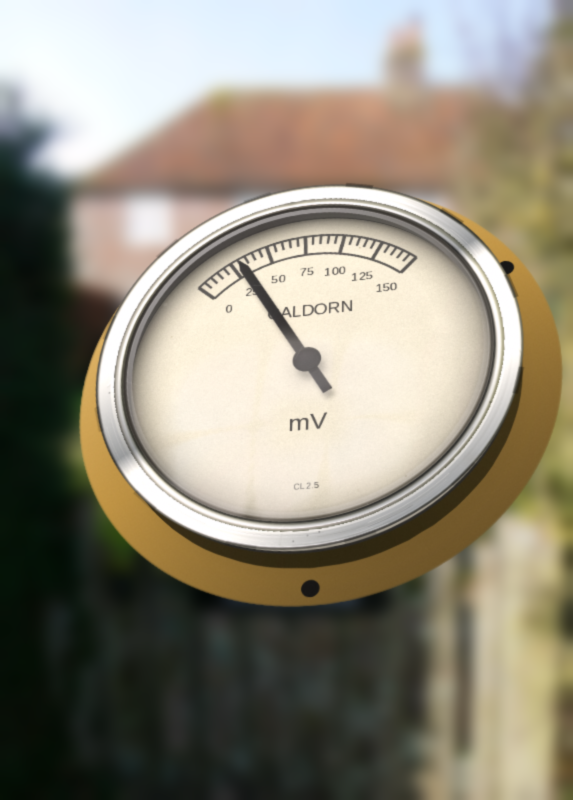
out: 30 mV
